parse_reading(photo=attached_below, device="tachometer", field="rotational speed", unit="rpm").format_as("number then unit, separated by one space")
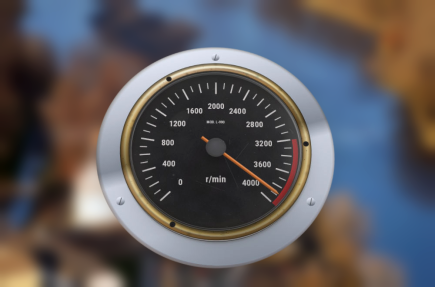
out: 3900 rpm
